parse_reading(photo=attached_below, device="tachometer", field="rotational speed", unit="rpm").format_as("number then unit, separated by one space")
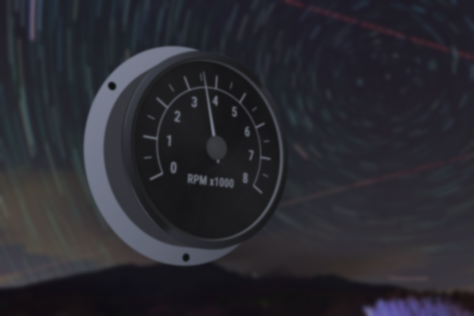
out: 3500 rpm
